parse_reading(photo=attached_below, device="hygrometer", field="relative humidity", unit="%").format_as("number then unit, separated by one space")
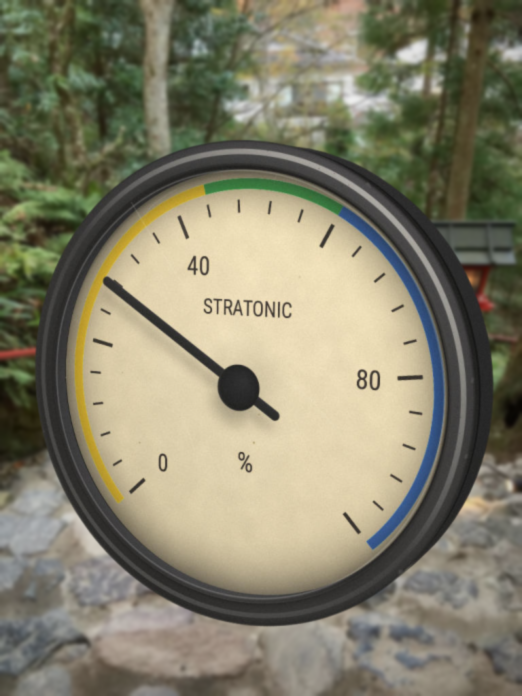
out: 28 %
